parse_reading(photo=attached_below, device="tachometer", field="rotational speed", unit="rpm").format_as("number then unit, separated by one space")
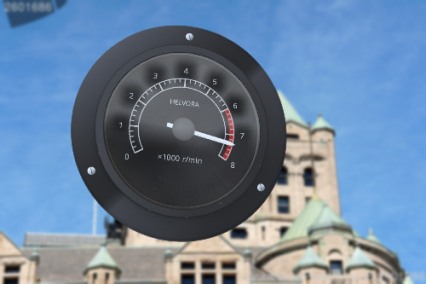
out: 7400 rpm
